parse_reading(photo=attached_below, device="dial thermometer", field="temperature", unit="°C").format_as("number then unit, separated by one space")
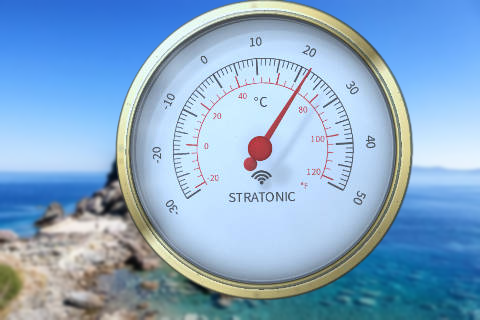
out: 22 °C
